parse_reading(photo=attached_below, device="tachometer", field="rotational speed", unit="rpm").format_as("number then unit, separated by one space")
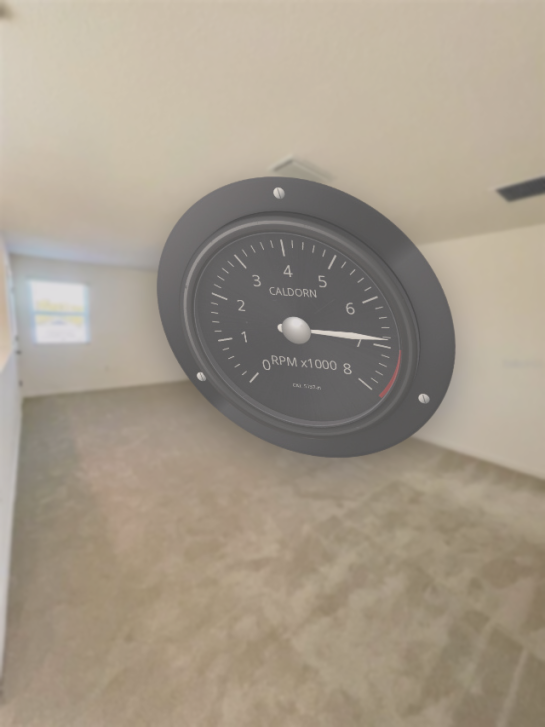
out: 6800 rpm
